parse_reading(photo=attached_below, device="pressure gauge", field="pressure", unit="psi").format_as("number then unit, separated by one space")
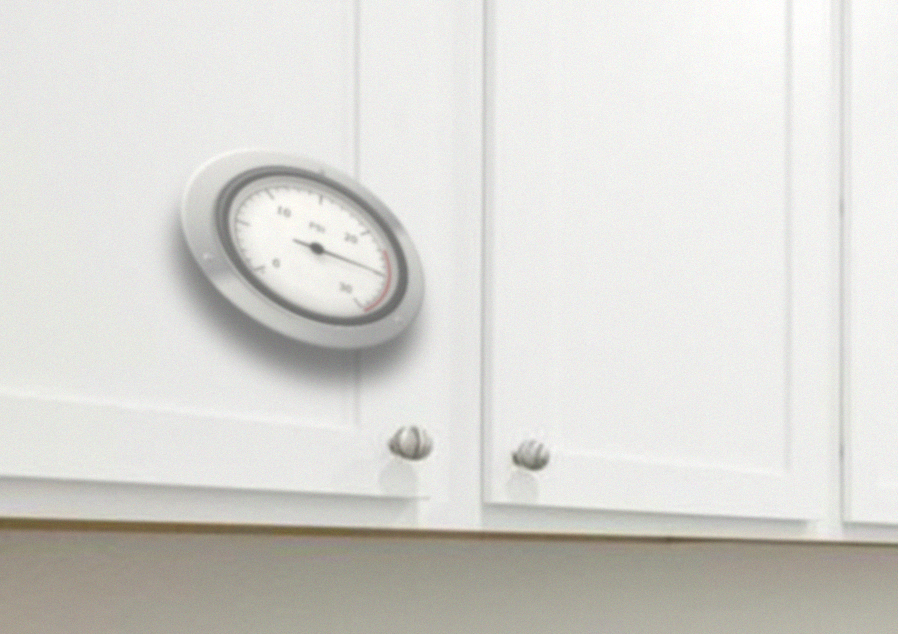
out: 25 psi
